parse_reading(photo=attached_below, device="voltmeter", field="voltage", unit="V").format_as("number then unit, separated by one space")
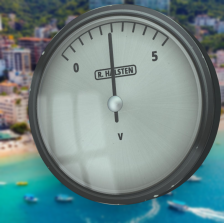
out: 2.5 V
